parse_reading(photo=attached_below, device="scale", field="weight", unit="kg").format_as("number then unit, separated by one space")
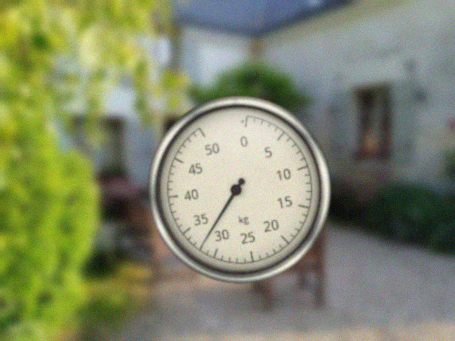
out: 32 kg
